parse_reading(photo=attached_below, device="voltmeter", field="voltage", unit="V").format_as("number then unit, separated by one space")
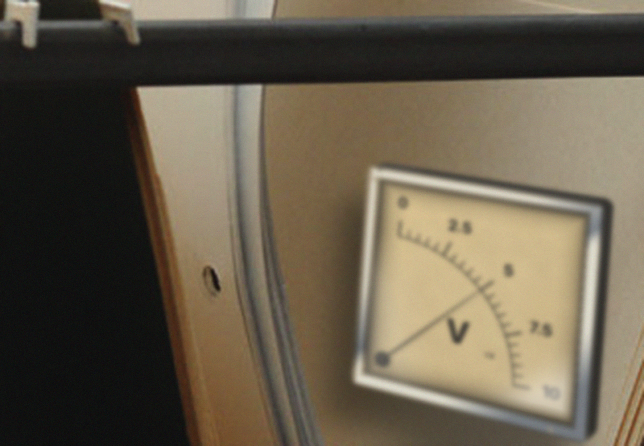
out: 5 V
